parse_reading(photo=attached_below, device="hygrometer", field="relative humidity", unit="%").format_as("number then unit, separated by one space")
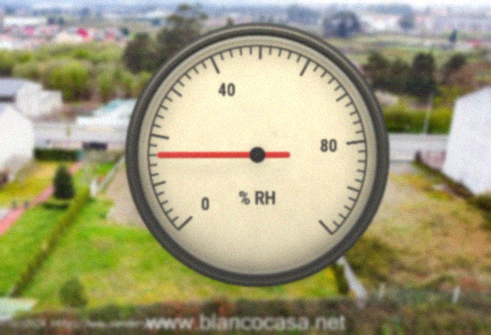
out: 16 %
